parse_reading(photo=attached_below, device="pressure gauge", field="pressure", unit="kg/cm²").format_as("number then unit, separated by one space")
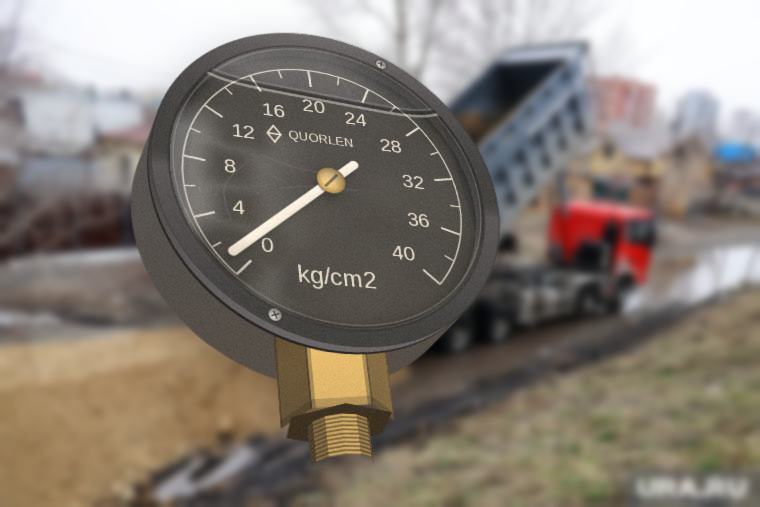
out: 1 kg/cm²
